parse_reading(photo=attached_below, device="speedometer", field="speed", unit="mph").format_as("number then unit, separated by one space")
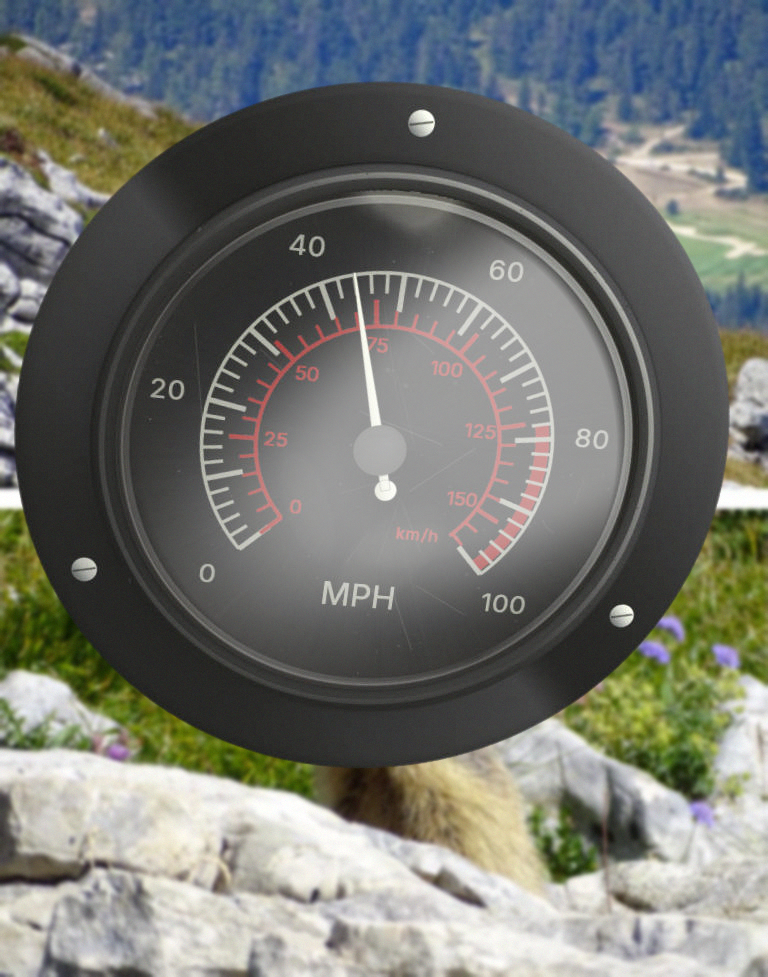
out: 44 mph
